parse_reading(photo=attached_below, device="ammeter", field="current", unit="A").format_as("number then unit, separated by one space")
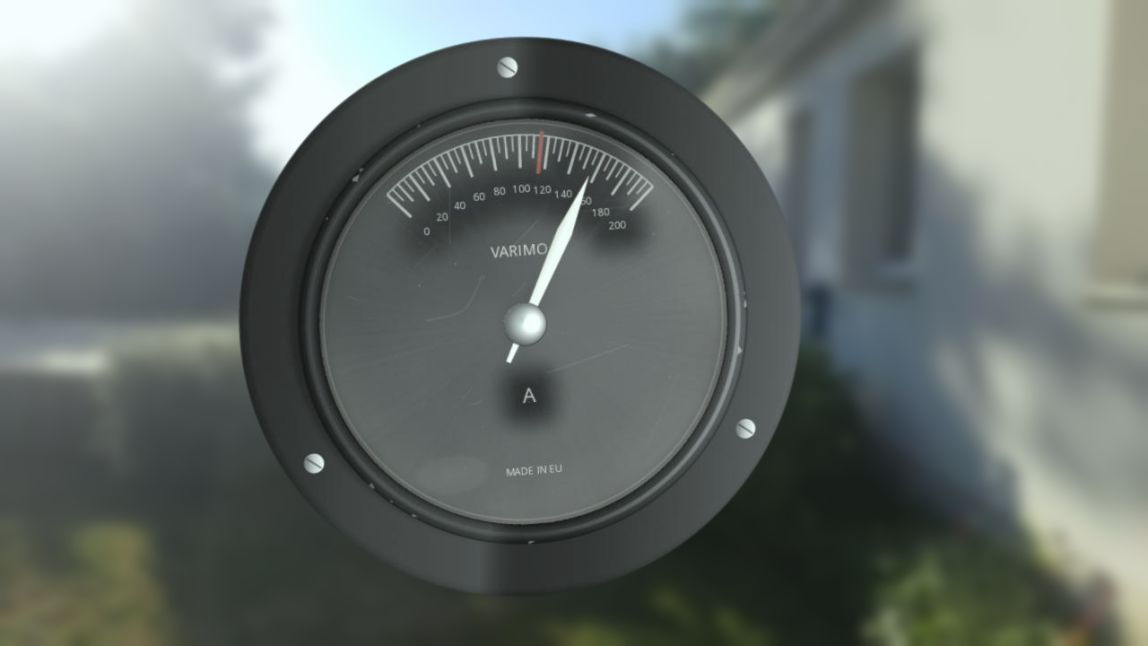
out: 155 A
